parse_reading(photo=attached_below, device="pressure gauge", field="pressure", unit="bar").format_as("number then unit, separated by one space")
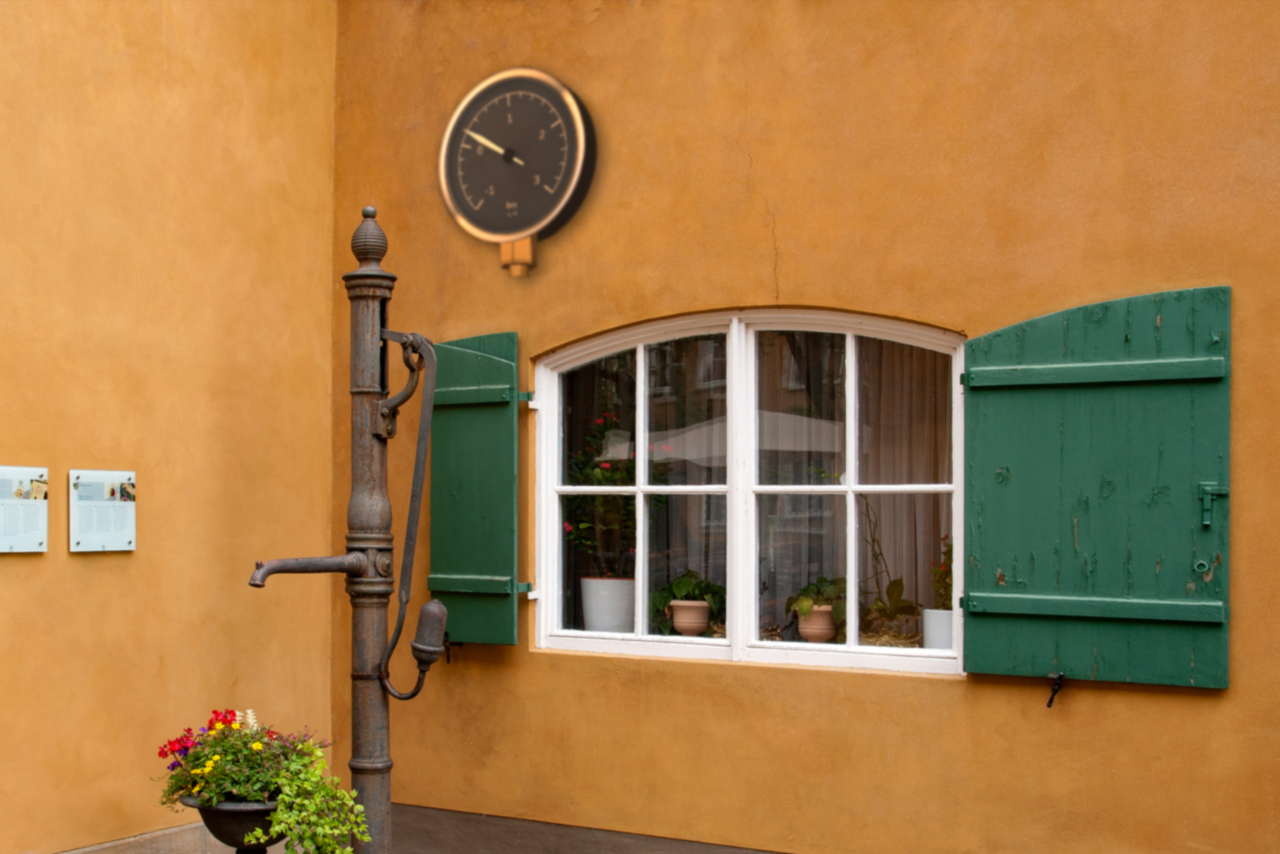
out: 0.2 bar
